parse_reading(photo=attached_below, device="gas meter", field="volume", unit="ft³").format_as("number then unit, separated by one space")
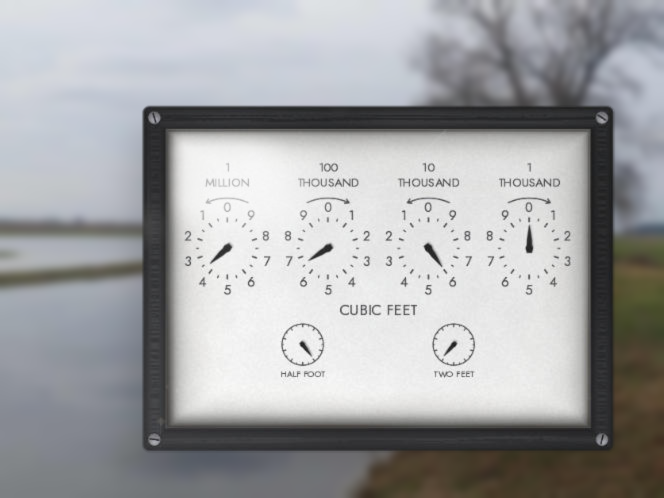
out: 366000 ft³
